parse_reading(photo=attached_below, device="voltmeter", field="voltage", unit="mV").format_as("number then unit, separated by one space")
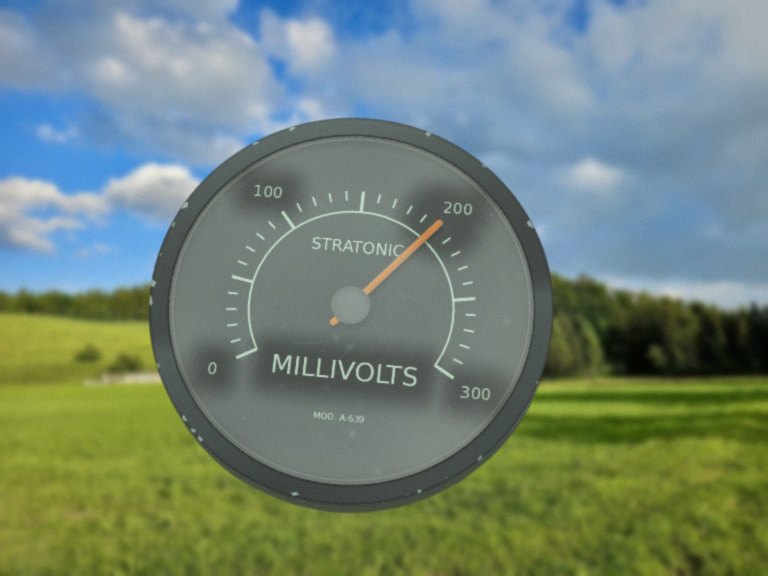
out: 200 mV
